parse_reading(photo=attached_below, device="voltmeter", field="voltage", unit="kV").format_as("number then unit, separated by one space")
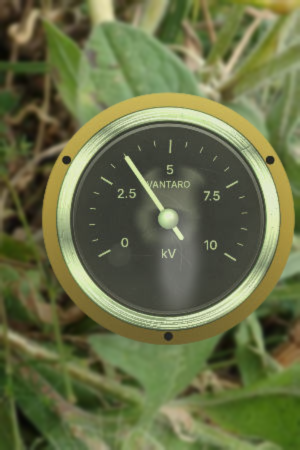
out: 3.5 kV
